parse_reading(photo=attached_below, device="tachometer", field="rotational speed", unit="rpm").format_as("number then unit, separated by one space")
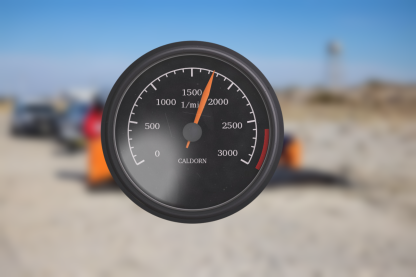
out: 1750 rpm
